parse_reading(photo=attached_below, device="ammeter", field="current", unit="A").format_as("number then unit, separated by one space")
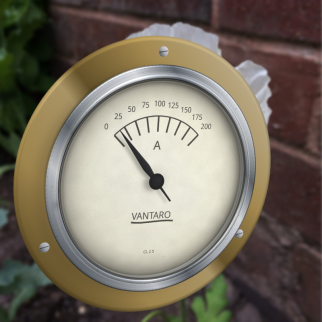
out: 12.5 A
